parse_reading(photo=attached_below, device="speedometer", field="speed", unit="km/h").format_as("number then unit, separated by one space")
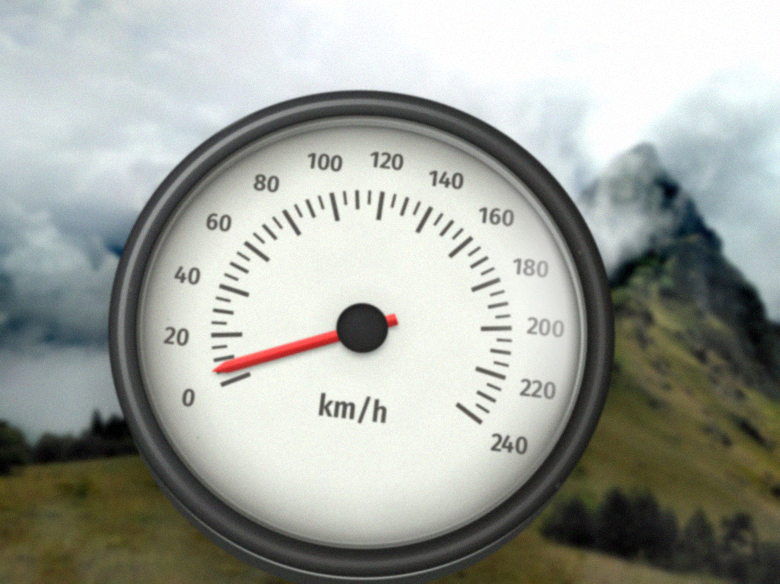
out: 5 km/h
